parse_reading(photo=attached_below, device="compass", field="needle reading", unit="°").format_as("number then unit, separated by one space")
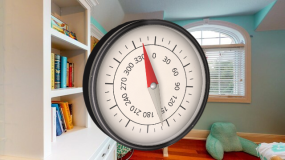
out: 340 °
